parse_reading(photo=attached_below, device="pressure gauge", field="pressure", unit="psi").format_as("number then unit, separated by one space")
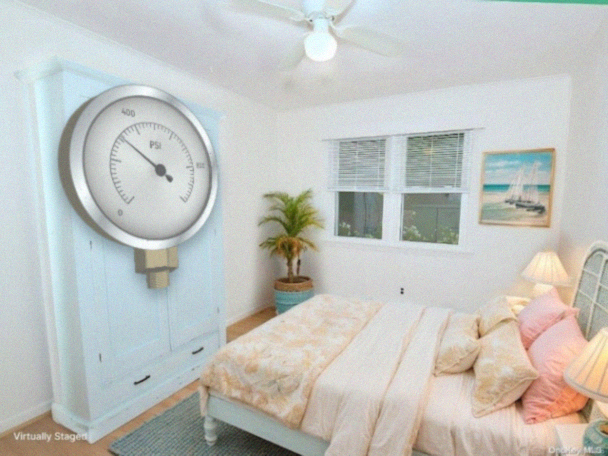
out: 300 psi
